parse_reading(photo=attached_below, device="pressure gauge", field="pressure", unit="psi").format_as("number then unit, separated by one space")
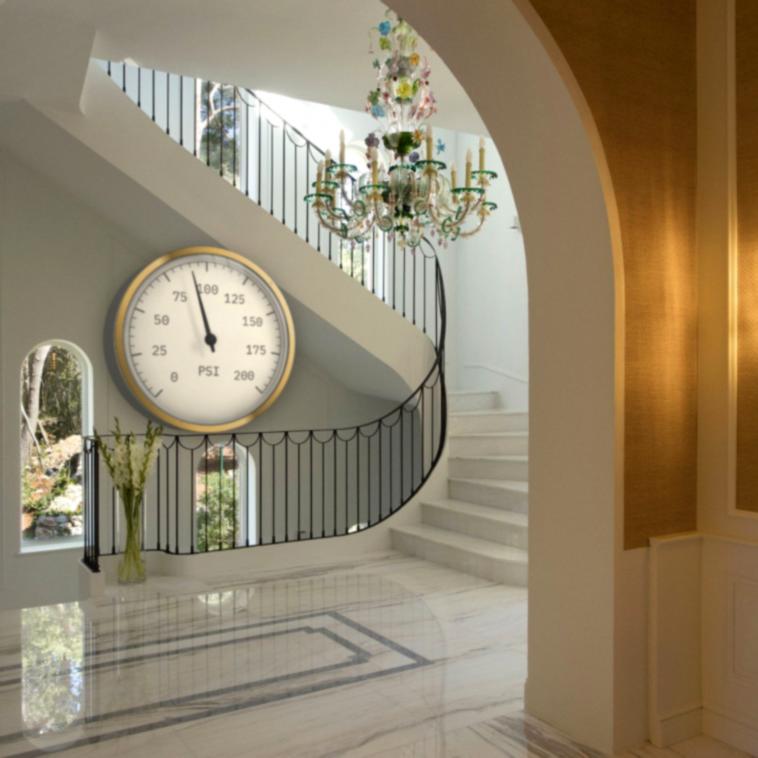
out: 90 psi
